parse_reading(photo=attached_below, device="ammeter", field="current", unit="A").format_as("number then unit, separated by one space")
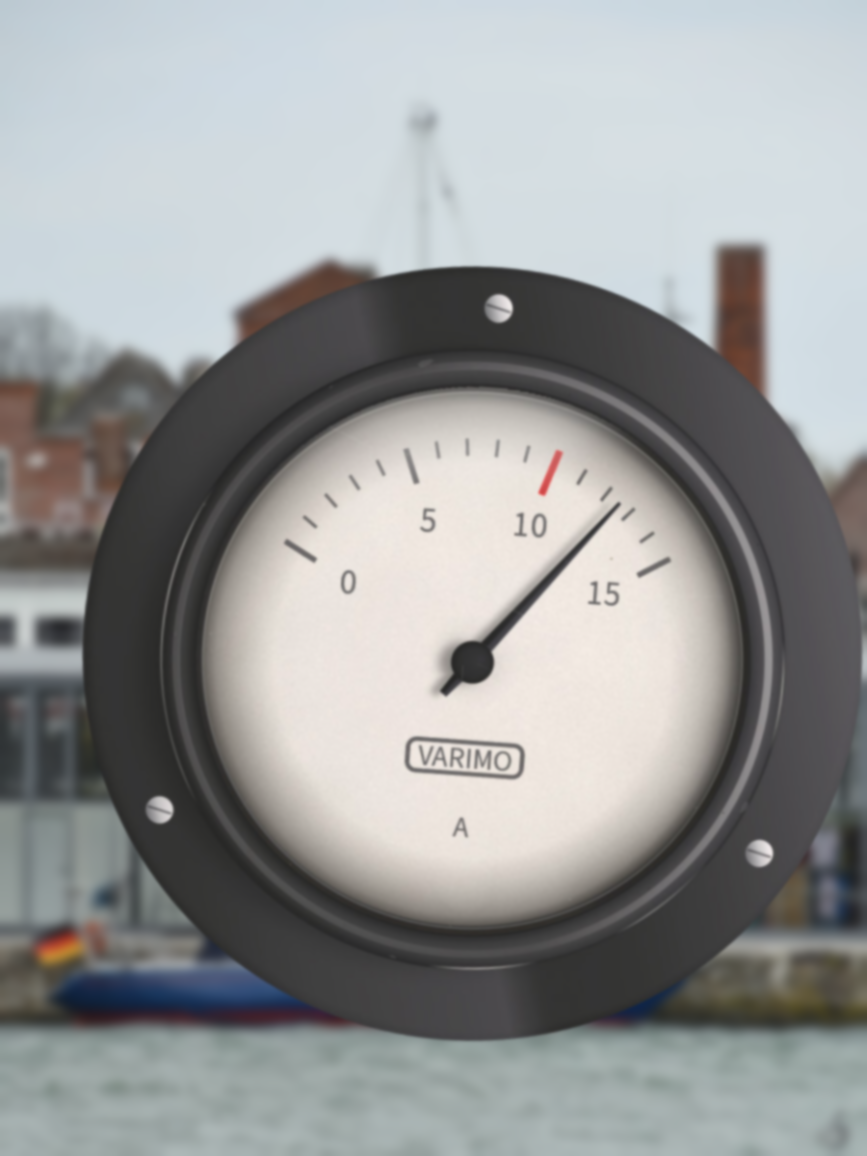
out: 12.5 A
